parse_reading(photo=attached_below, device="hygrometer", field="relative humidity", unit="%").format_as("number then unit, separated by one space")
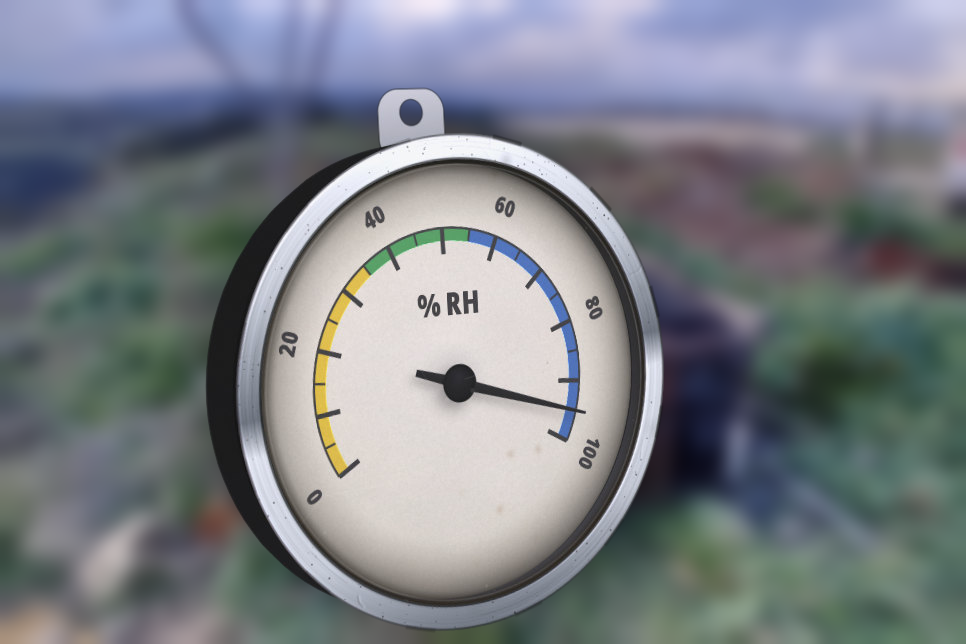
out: 95 %
